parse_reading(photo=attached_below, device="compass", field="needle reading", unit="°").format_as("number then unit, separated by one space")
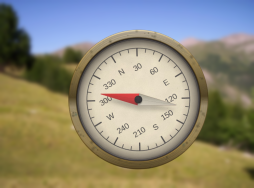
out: 310 °
